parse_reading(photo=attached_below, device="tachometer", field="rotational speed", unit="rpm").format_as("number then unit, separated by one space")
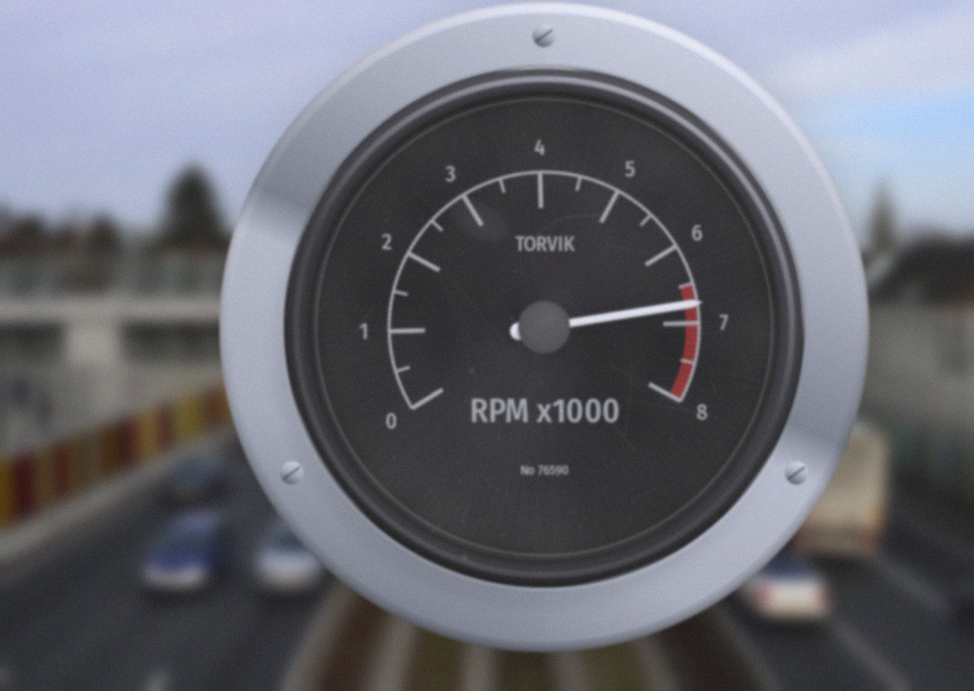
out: 6750 rpm
